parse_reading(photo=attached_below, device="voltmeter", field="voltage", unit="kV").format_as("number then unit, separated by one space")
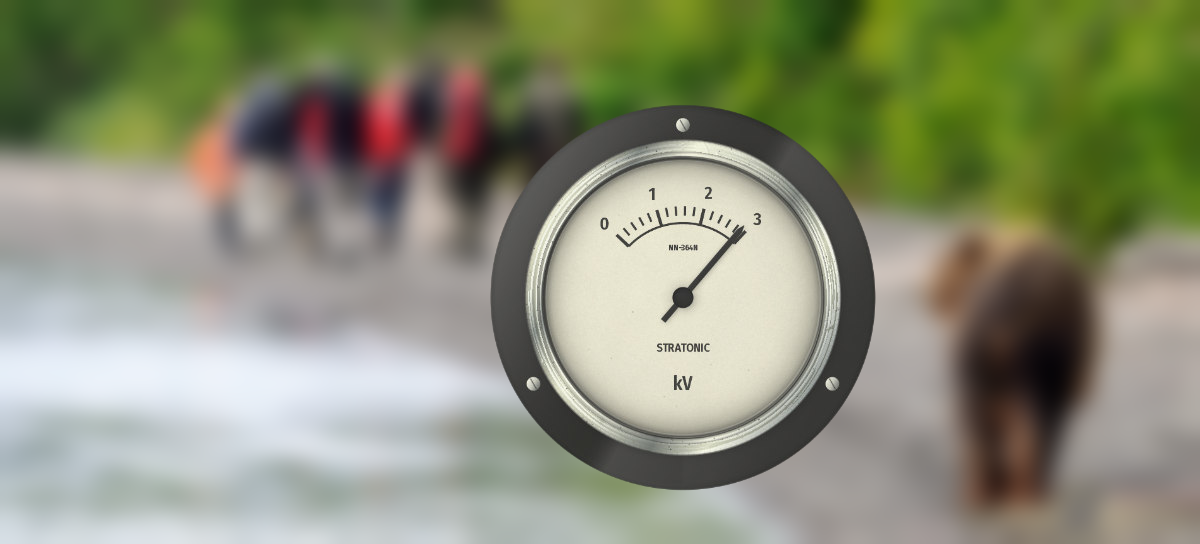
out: 2.9 kV
